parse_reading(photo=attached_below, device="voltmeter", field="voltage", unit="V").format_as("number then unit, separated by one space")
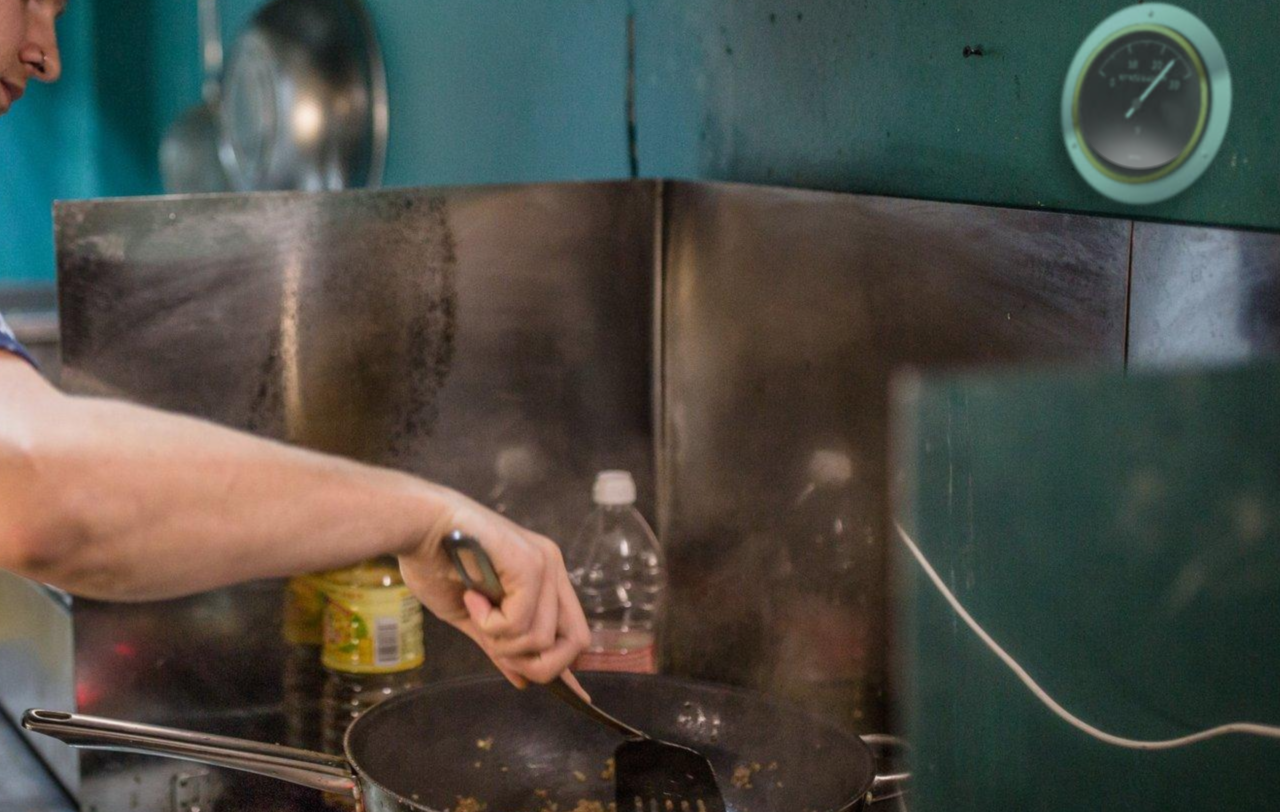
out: 25 V
